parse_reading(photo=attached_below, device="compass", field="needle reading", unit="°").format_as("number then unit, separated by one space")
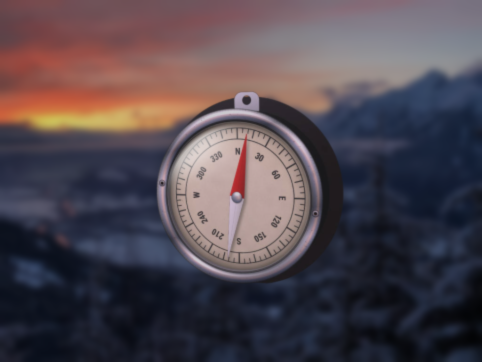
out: 10 °
